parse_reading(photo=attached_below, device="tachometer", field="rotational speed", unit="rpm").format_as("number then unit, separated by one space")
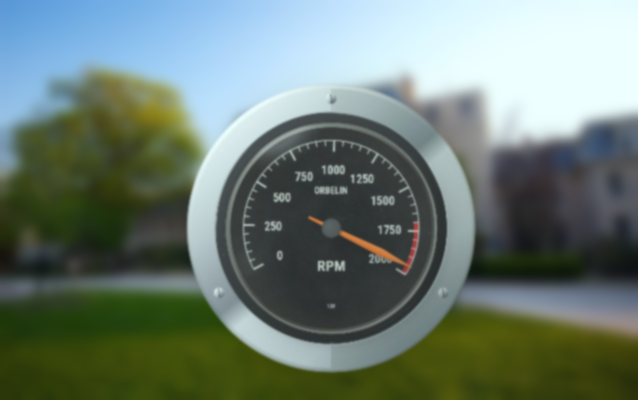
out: 1950 rpm
